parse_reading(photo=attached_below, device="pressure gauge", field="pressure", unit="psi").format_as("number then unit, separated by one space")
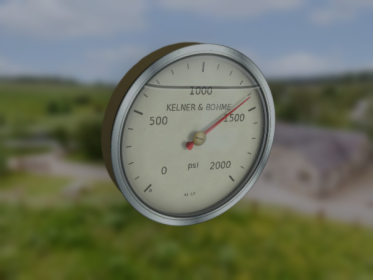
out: 1400 psi
